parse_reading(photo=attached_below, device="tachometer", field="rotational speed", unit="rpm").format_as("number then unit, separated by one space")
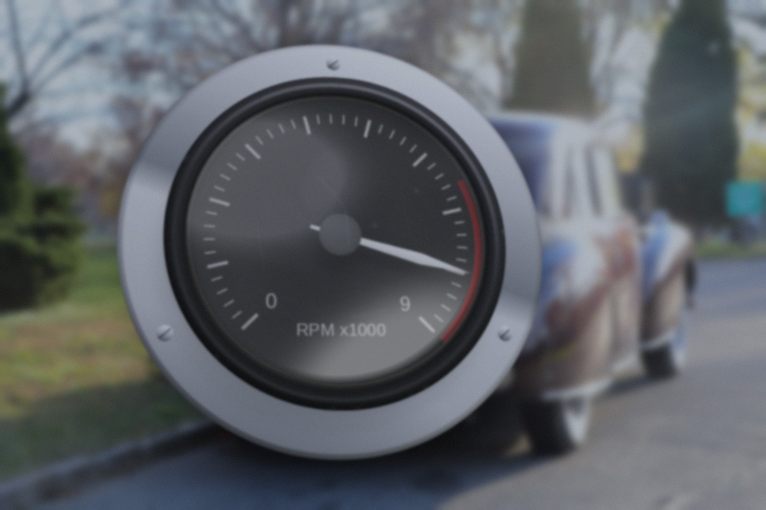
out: 8000 rpm
